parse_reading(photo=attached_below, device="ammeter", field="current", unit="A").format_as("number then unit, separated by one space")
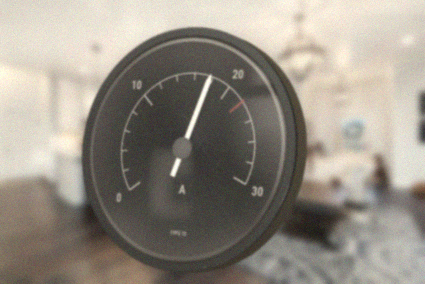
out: 18 A
